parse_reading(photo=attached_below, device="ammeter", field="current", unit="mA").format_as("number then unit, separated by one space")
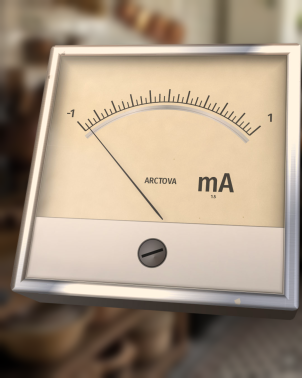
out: -0.95 mA
